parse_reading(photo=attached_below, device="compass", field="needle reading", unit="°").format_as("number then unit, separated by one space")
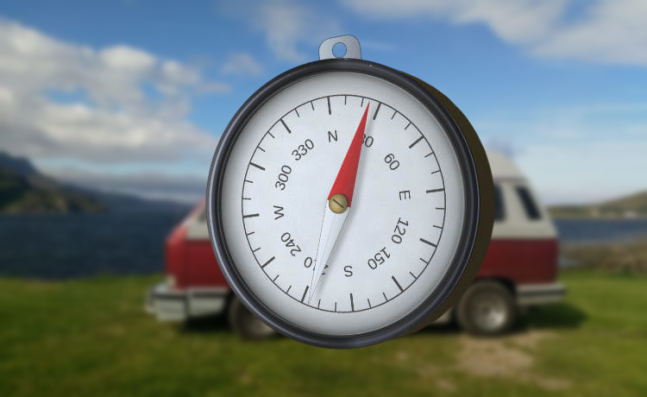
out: 25 °
